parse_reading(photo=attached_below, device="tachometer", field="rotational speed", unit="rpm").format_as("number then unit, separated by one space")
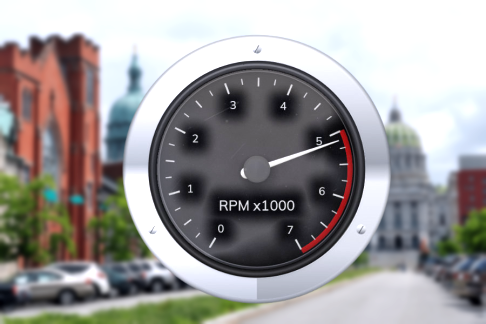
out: 5125 rpm
